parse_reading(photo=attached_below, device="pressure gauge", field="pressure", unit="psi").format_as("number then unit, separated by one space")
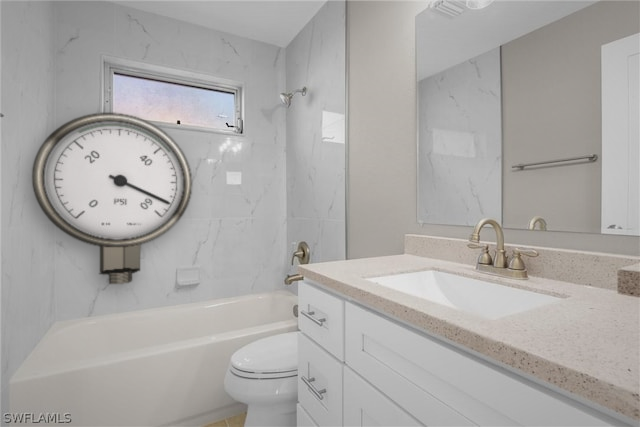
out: 56 psi
